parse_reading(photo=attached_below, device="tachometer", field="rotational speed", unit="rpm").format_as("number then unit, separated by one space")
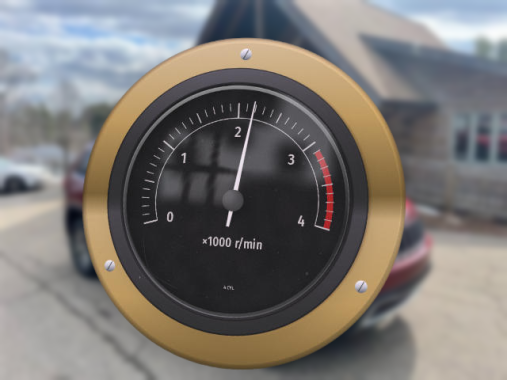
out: 2200 rpm
